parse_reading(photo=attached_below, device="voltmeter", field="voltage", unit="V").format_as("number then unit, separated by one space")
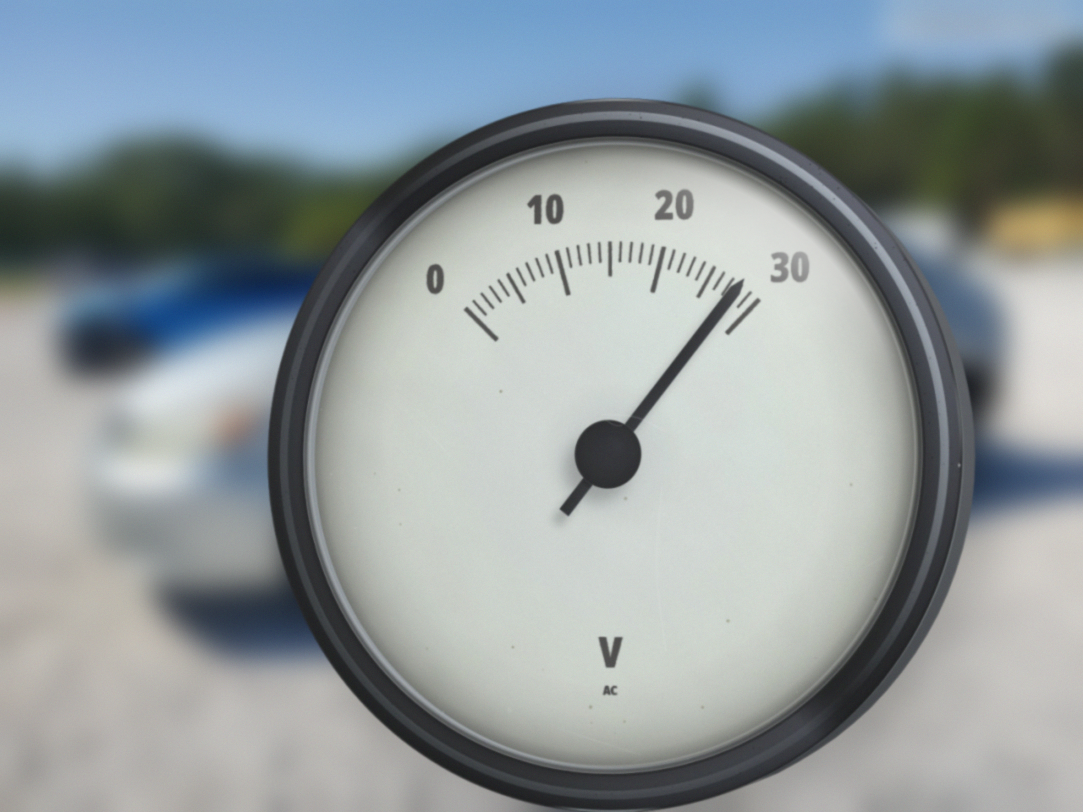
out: 28 V
